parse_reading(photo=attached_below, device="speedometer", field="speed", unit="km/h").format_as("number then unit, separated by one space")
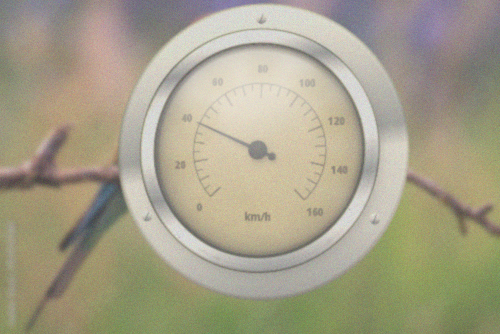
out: 40 km/h
